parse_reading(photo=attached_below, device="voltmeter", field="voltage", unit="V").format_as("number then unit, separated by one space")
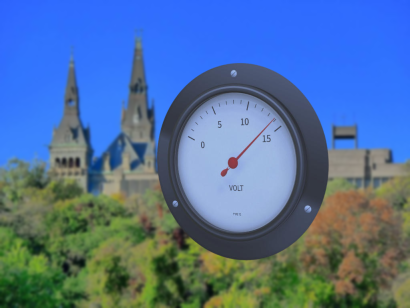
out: 14 V
